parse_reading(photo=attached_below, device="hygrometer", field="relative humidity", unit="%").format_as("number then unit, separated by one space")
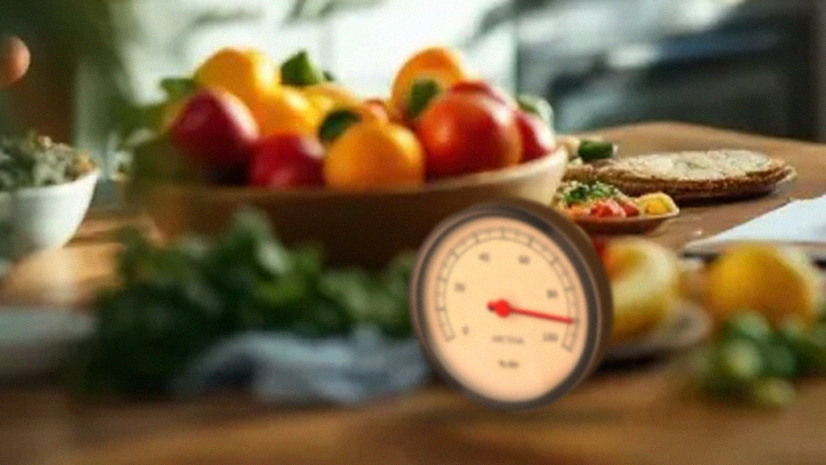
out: 90 %
